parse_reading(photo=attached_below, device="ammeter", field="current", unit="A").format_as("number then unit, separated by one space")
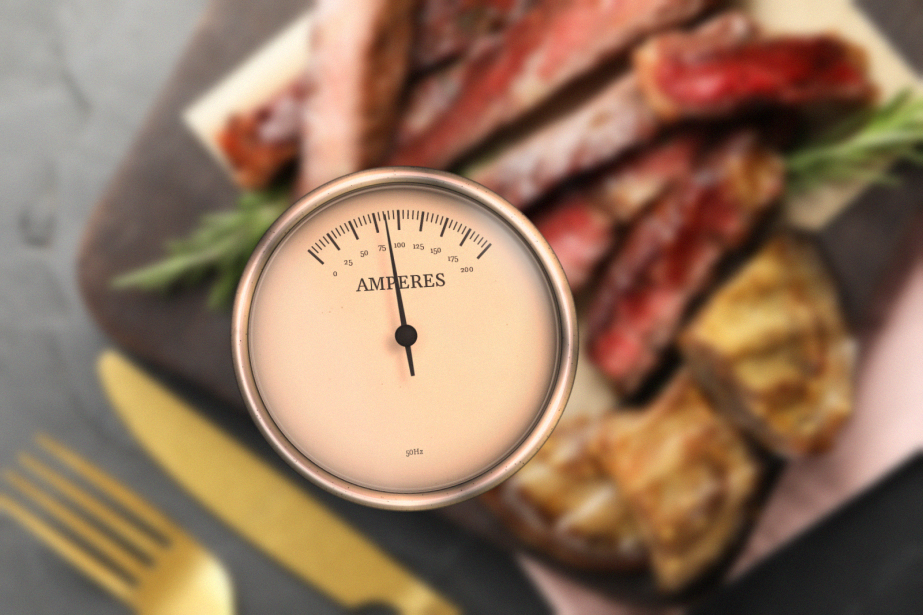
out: 85 A
